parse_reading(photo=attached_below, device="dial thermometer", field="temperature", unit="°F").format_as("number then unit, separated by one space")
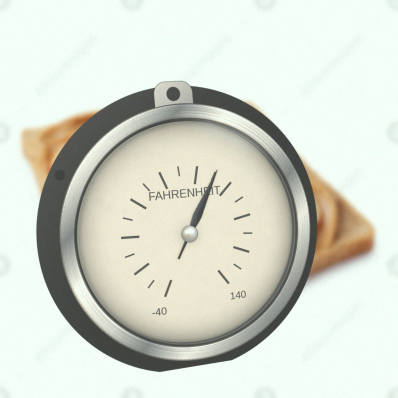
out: 70 °F
